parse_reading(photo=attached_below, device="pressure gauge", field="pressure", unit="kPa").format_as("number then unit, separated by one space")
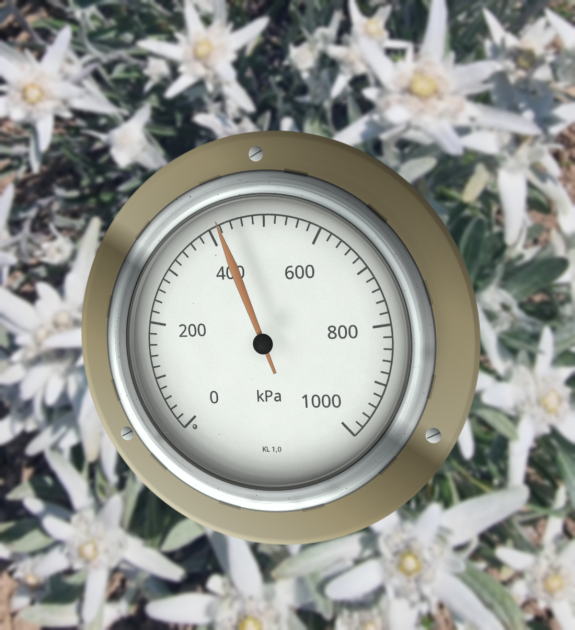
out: 420 kPa
